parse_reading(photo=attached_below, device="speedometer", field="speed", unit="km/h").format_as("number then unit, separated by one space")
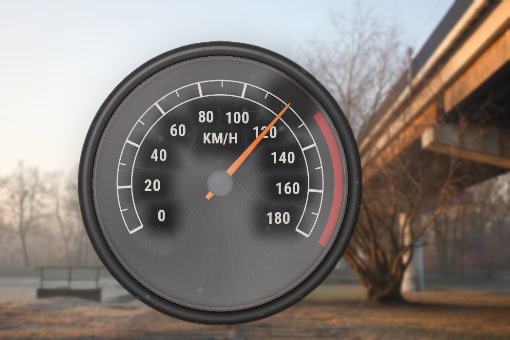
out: 120 km/h
